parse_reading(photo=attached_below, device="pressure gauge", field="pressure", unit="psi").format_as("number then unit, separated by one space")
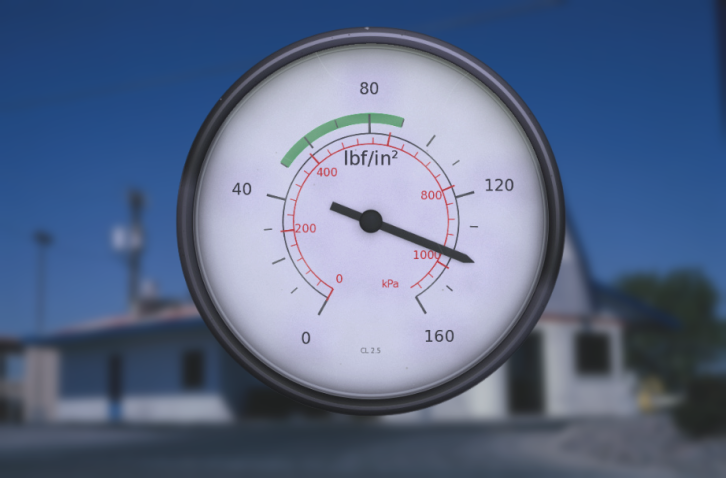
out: 140 psi
